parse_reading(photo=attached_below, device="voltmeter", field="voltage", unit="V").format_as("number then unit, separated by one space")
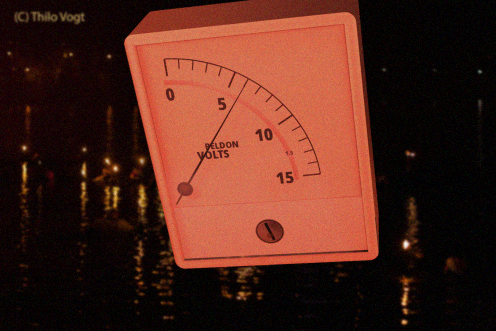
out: 6 V
